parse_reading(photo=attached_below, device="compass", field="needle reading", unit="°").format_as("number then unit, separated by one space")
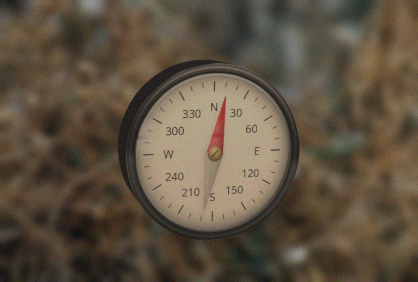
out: 10 °
